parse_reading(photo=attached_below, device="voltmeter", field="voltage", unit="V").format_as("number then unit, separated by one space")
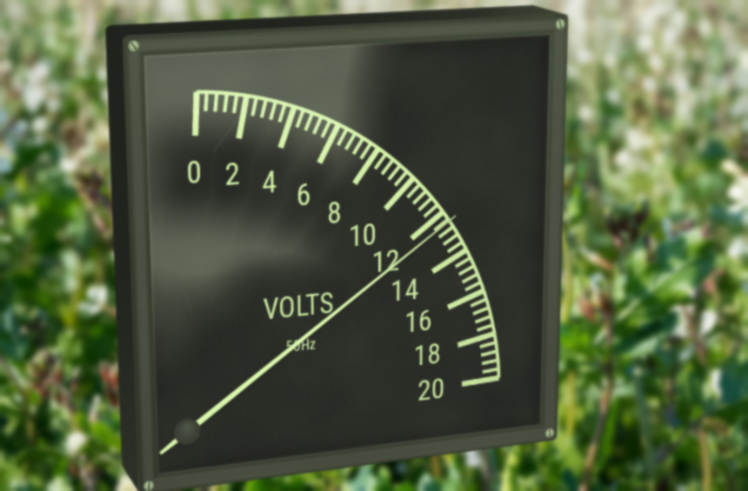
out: 12.4 V
